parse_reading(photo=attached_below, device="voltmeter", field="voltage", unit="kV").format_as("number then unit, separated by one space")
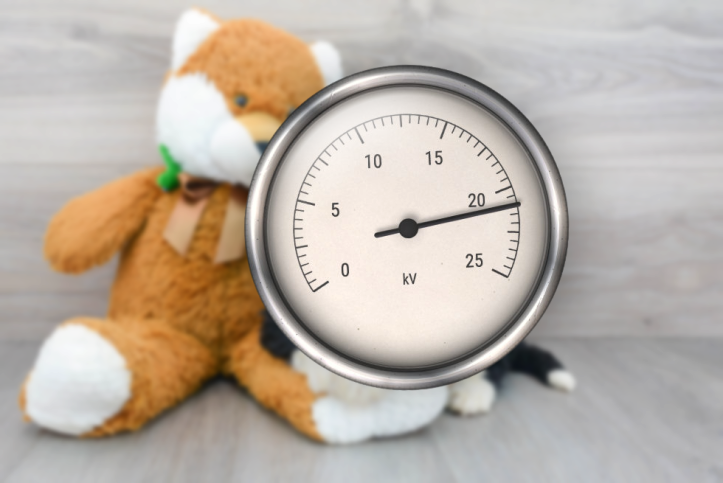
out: 21 kV
